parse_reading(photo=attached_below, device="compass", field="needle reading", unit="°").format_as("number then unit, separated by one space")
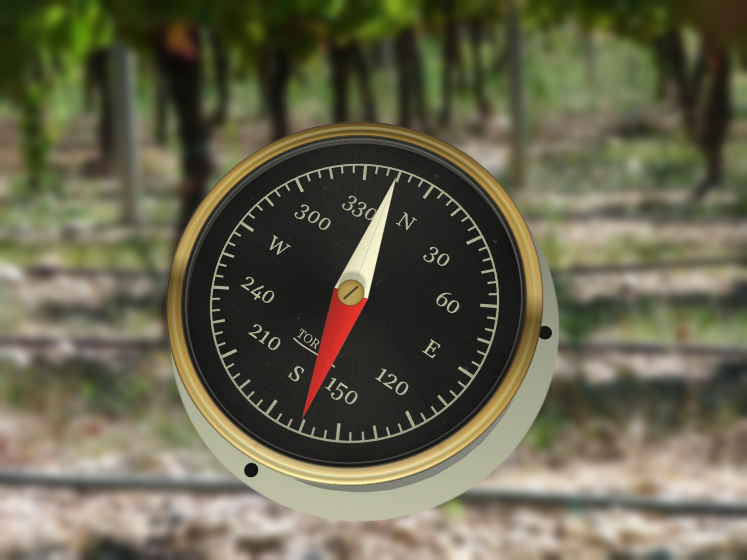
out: 165 °
